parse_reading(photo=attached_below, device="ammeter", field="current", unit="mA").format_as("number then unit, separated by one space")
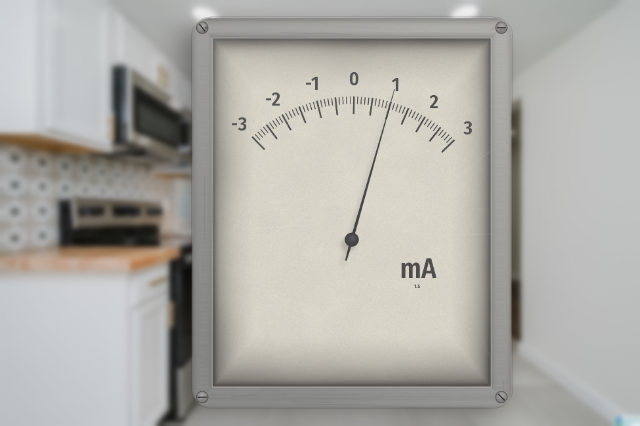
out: 1 mA
